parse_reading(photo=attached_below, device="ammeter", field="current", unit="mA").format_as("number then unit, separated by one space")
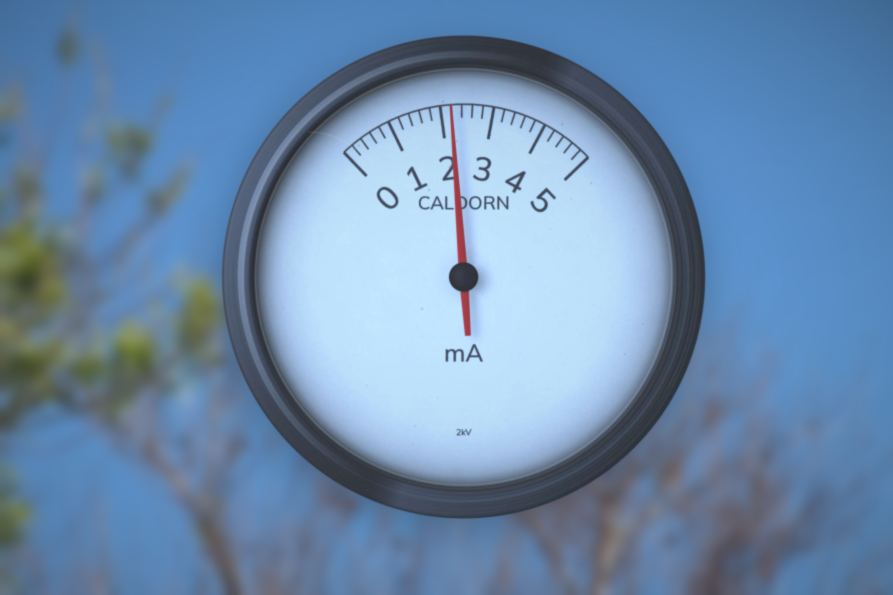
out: 2.2 mA
